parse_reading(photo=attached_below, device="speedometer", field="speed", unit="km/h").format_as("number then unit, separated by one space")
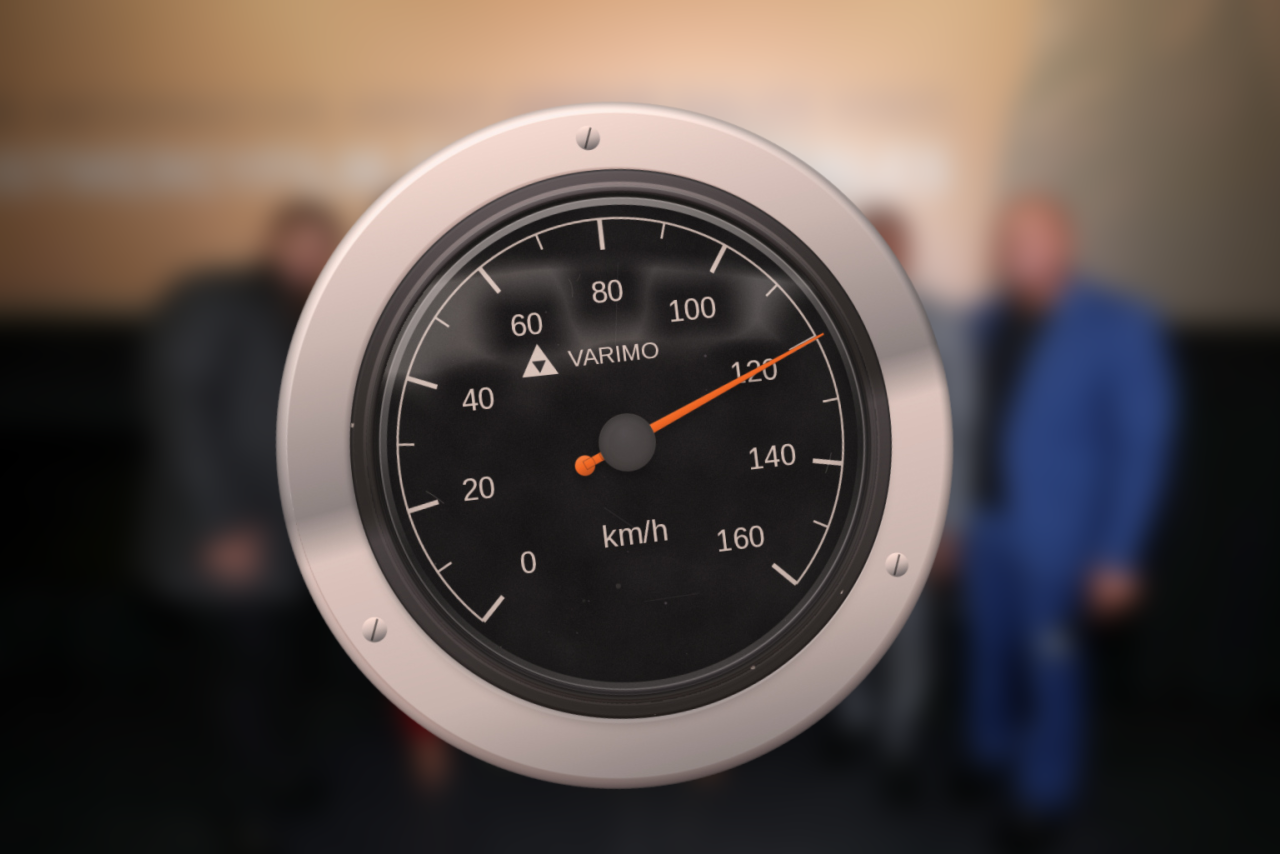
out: 120 km/h
